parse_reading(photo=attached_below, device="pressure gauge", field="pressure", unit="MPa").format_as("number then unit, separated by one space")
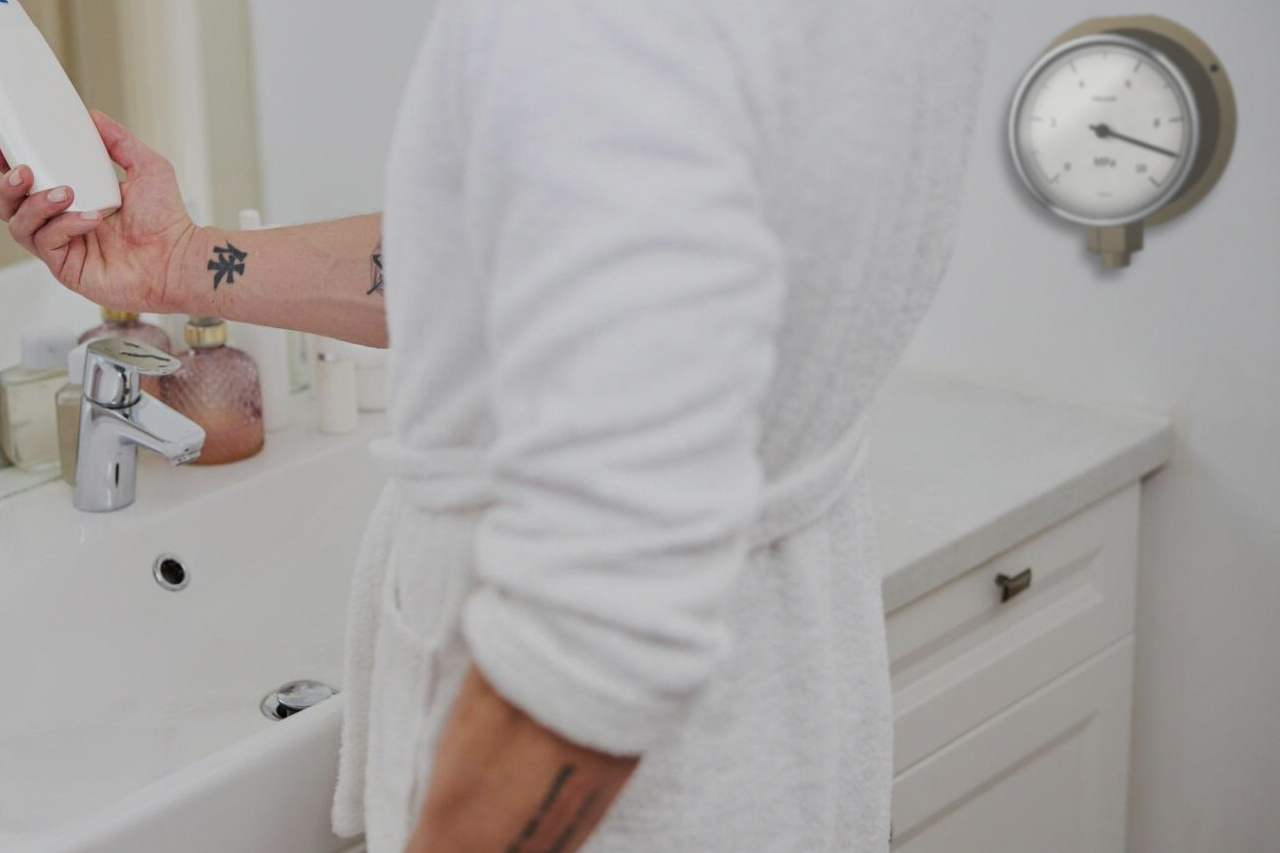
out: 9 MPa
